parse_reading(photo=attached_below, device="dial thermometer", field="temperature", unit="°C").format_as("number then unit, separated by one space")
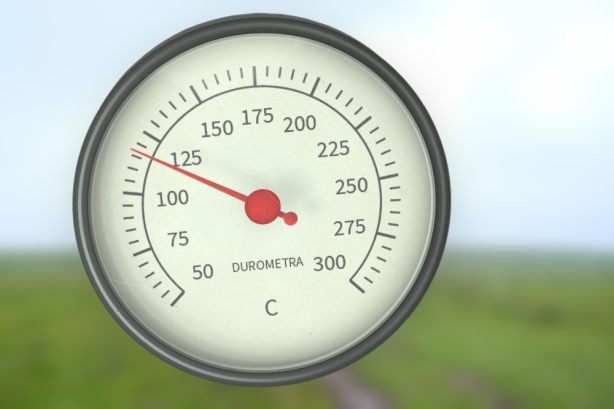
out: 117.5 °C
